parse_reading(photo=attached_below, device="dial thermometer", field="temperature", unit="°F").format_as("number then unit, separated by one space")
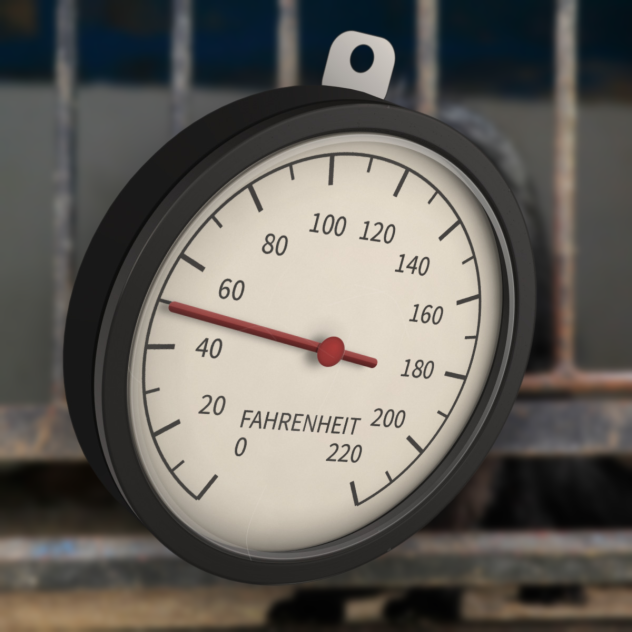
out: 50 °F
